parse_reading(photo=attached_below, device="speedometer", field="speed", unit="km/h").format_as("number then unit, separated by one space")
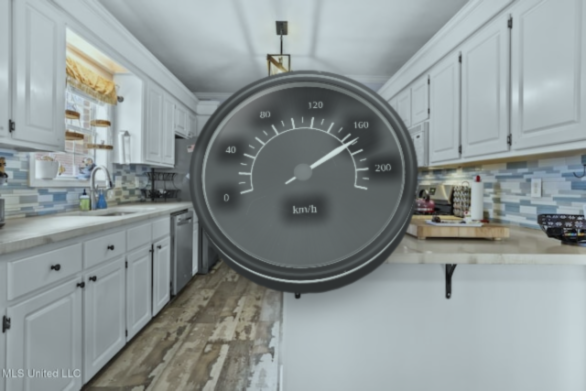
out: 170 km/h
